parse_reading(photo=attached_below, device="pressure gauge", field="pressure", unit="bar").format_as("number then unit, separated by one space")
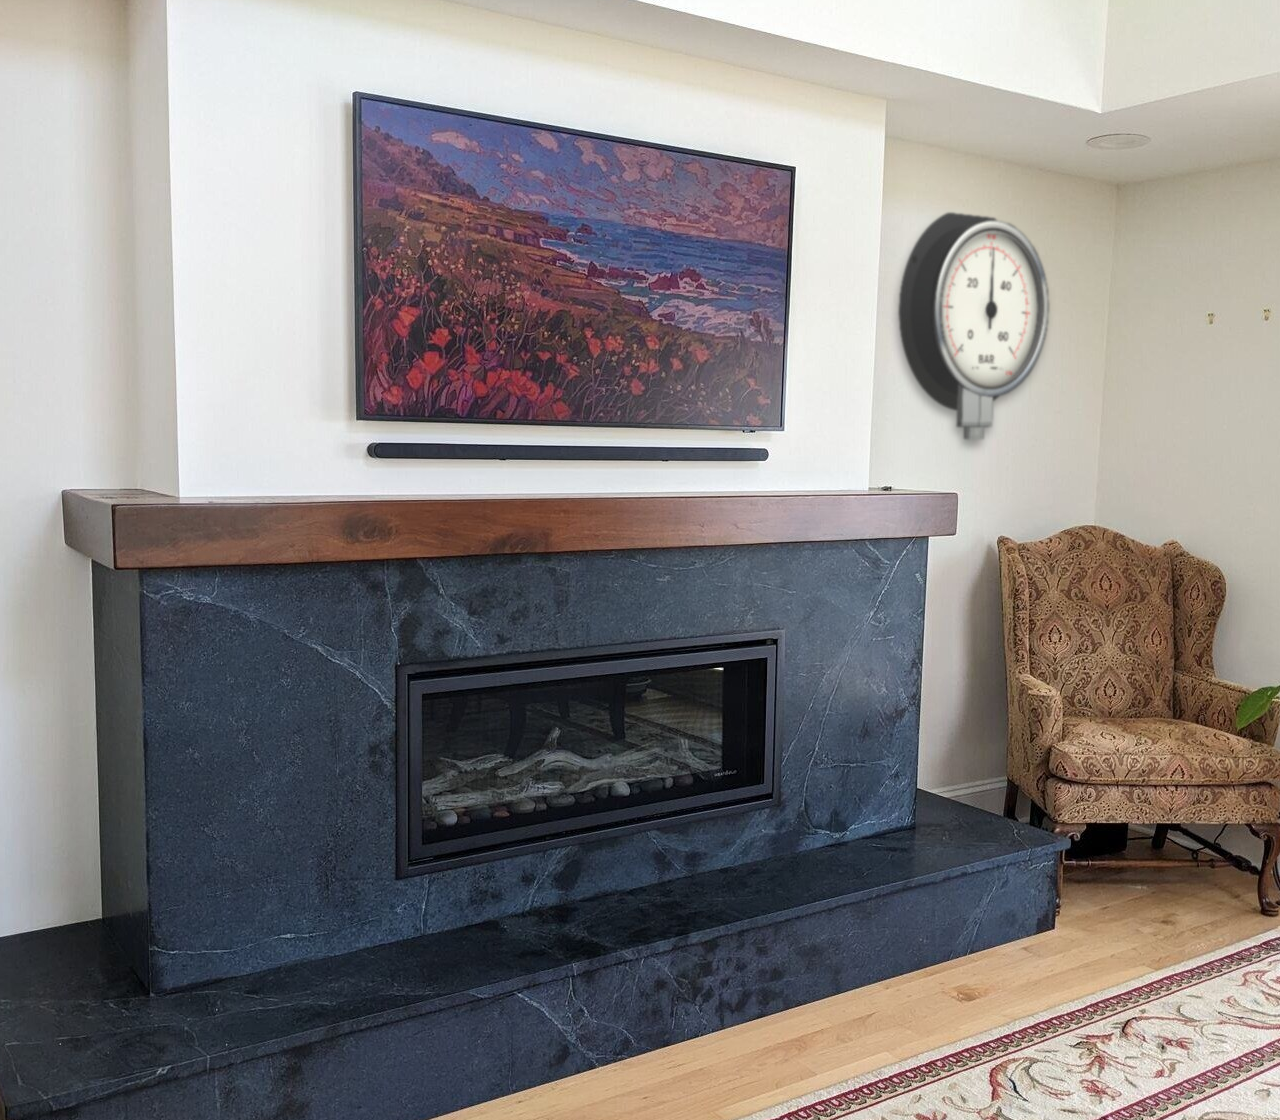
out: 30 bar
